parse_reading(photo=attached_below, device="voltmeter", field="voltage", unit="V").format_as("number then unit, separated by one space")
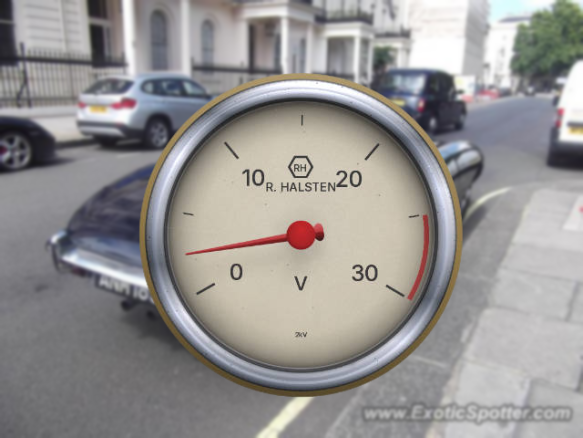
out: 2.5 V
